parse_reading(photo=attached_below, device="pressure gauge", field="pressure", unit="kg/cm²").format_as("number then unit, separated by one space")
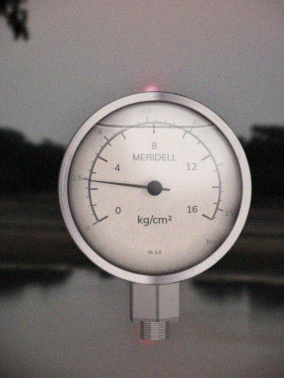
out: 2.5 kg/cm²
